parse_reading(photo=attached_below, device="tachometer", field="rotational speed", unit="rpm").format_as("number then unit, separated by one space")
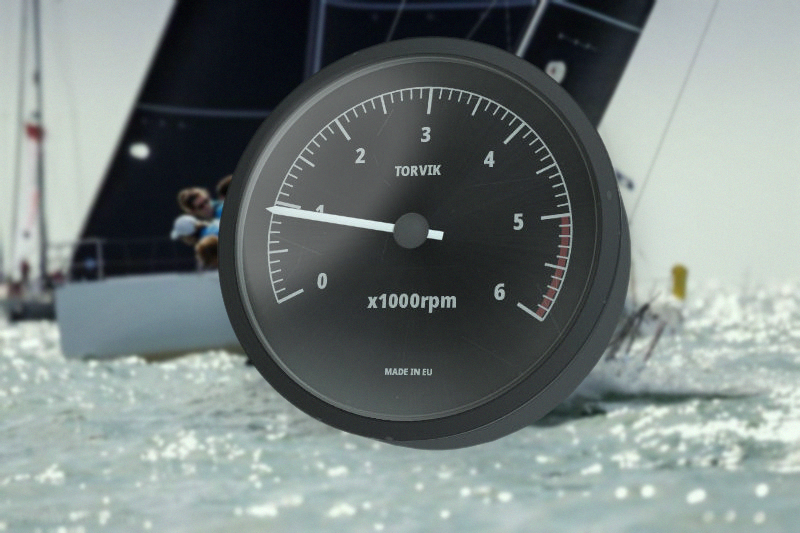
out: 900 rpm
